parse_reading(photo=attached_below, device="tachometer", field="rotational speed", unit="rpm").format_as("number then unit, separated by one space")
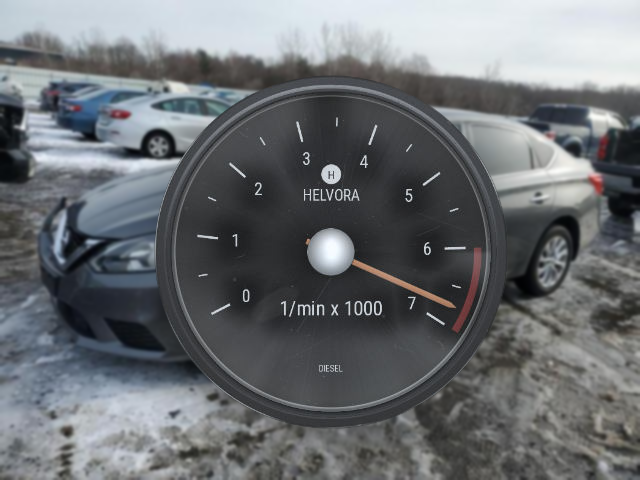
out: 6750 rpm
